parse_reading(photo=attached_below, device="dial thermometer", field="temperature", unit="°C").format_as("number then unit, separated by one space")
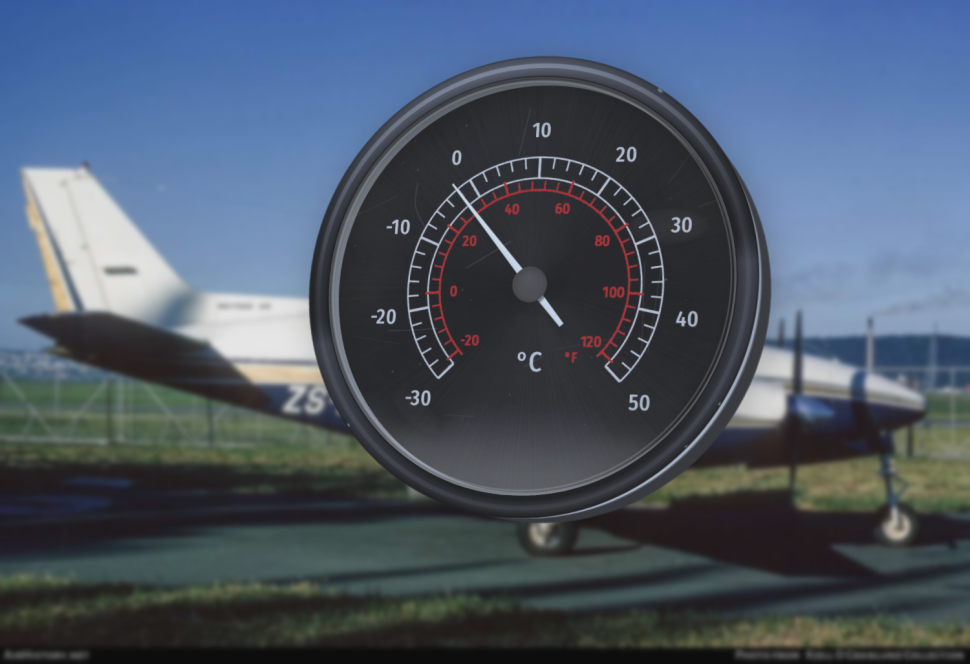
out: -2 °C
